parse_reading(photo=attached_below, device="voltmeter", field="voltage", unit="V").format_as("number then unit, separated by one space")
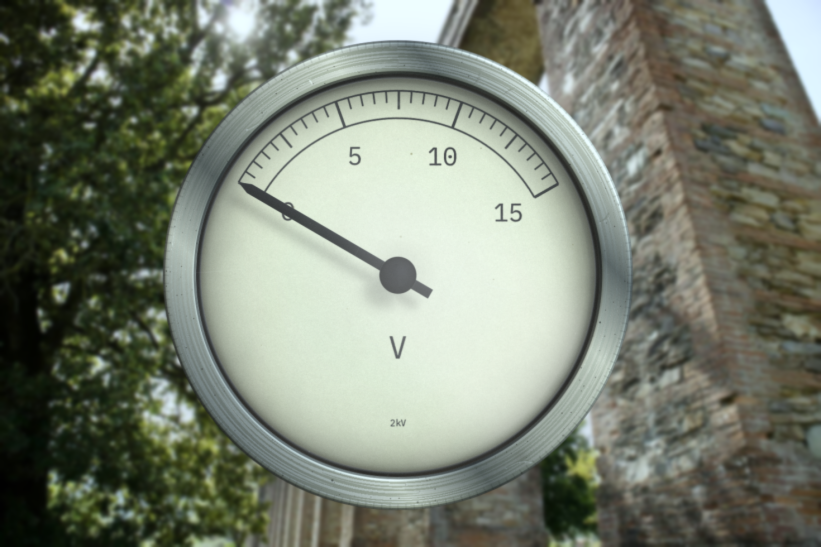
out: 0 V
